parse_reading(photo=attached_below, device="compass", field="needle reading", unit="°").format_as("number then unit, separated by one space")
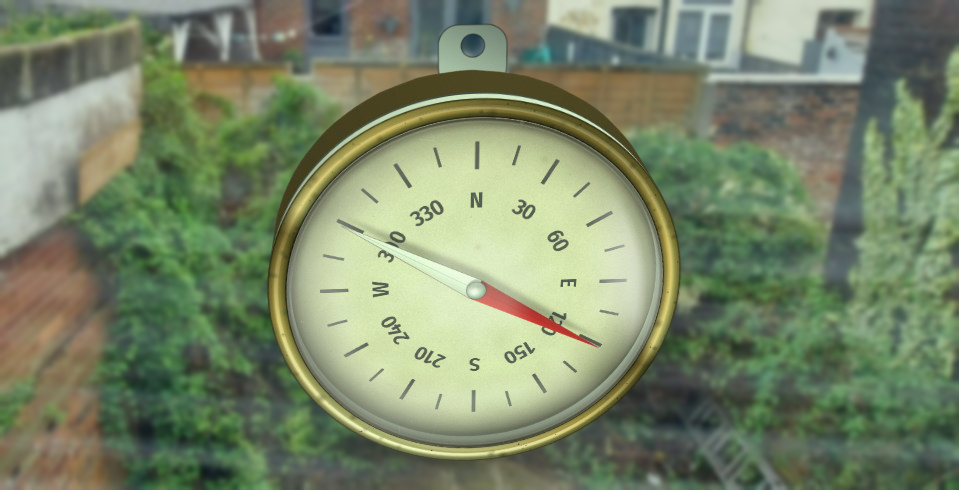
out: 120 °
